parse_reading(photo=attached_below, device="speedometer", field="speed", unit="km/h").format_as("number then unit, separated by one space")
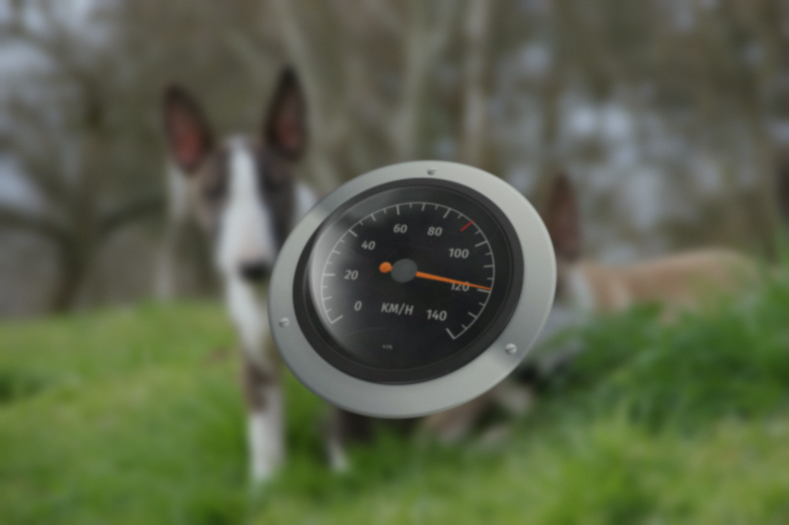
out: 120 km/h
